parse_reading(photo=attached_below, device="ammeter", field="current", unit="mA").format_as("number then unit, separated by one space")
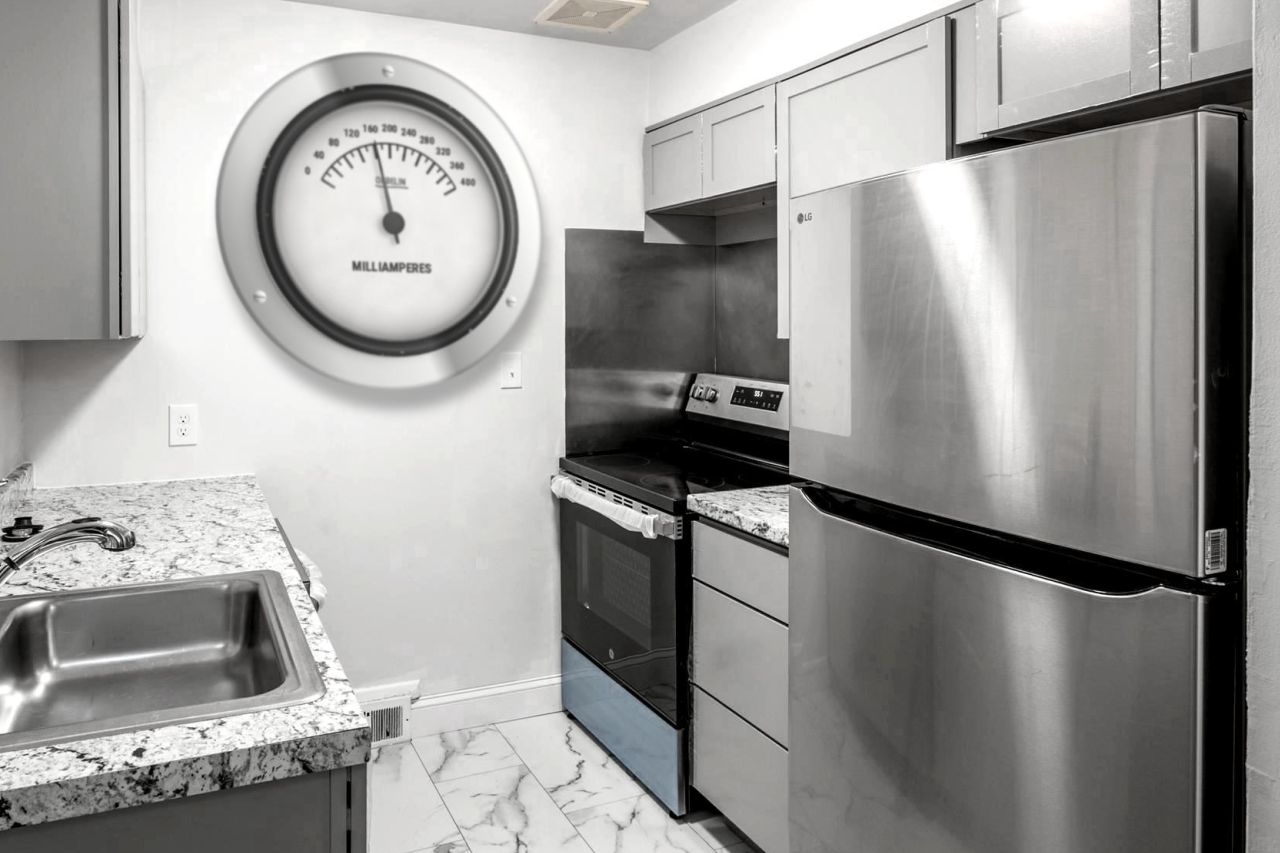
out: 160 mA
